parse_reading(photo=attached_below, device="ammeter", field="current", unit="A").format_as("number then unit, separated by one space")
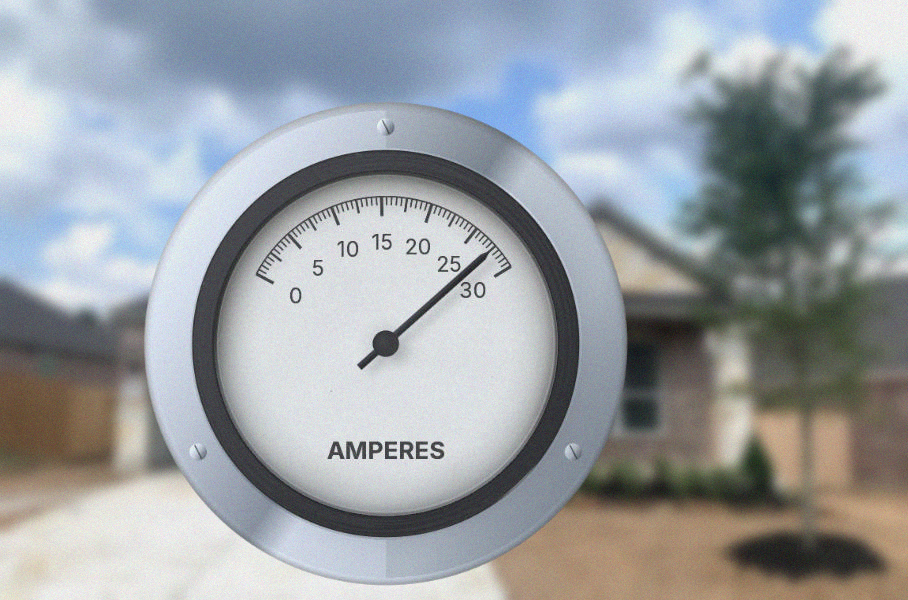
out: 27.5 A
